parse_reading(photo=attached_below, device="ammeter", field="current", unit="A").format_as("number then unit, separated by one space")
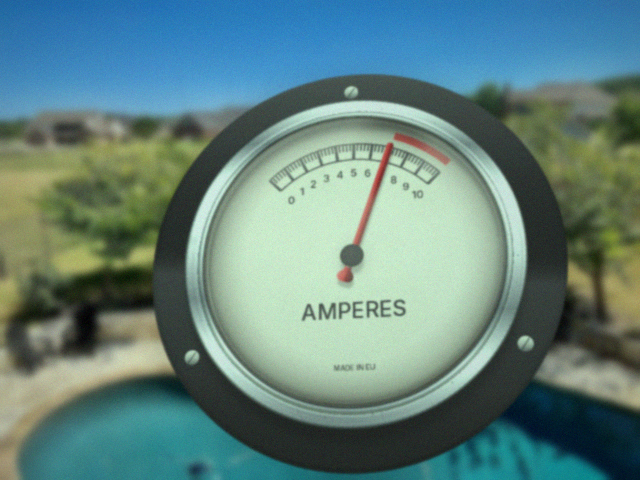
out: 7 A
